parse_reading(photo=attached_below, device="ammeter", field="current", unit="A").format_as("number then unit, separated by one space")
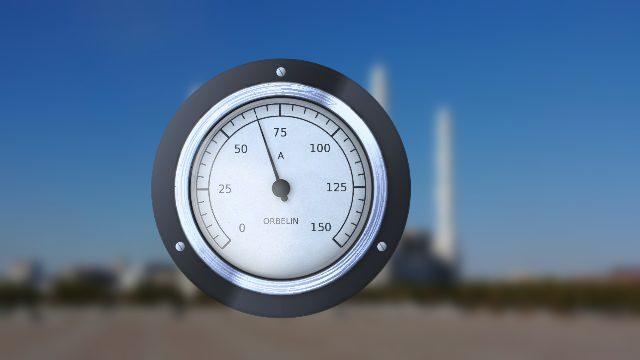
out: 65 A
